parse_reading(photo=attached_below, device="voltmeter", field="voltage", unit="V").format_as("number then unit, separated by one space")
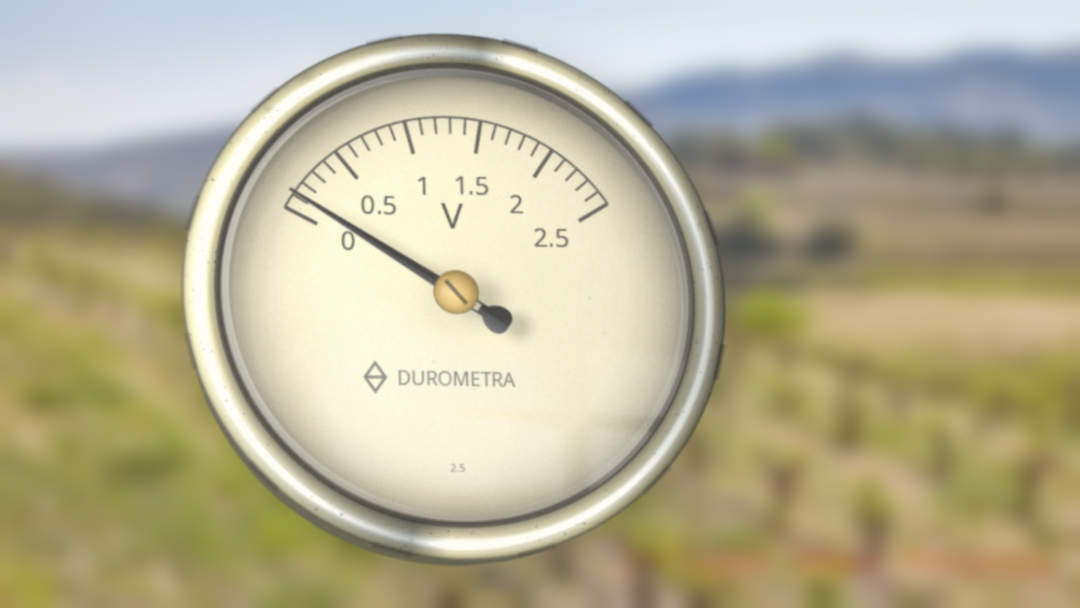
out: 0.1 V
